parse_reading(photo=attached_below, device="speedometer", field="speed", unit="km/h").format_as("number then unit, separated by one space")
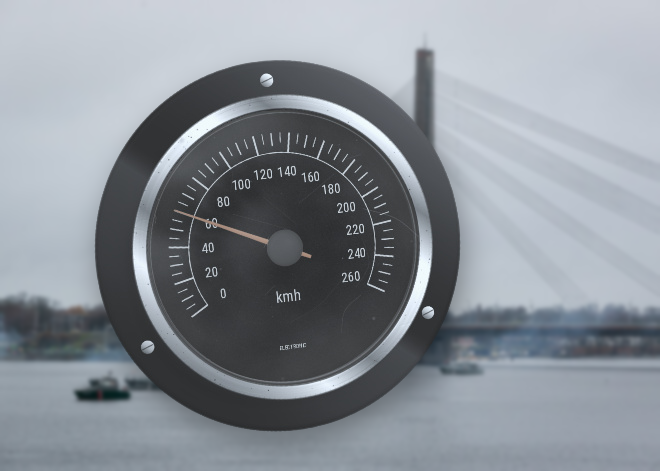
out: 60 km/h
